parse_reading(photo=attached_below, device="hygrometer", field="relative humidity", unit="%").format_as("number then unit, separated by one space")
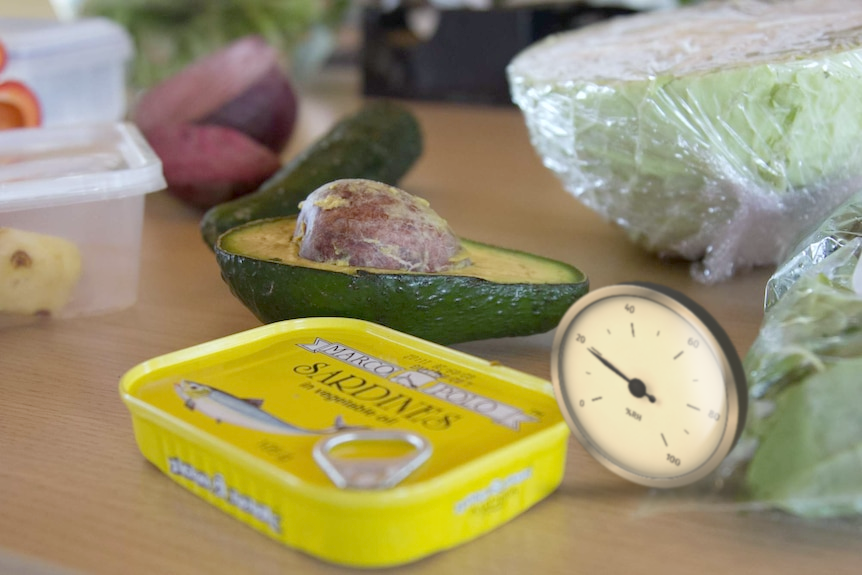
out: 20 %
